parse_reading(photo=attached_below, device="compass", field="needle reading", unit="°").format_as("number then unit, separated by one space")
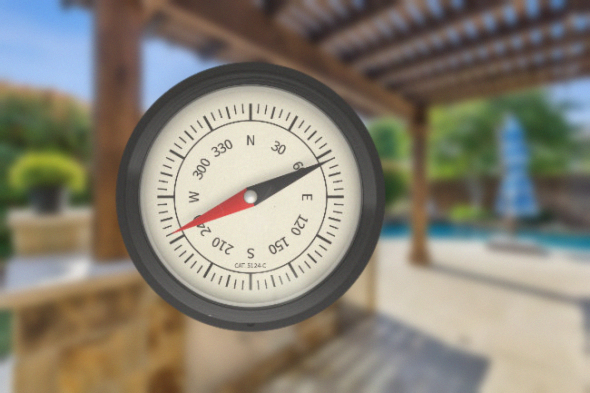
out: 245 °
